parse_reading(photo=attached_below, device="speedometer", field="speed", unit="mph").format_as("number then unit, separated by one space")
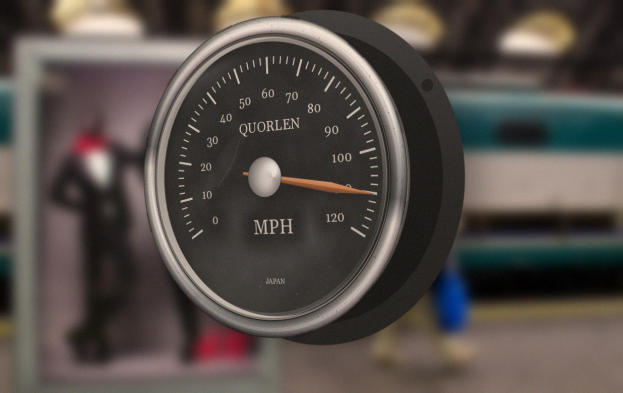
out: 110 mph
